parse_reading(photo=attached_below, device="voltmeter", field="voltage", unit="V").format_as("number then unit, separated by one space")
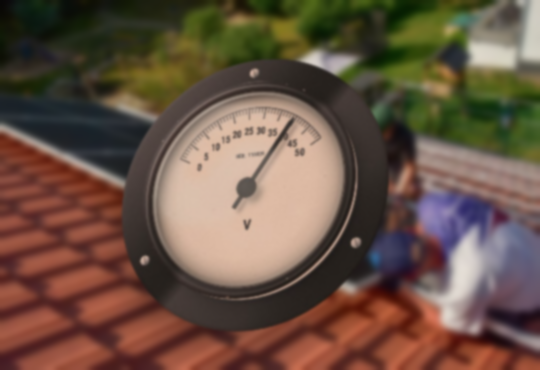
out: 40 V
